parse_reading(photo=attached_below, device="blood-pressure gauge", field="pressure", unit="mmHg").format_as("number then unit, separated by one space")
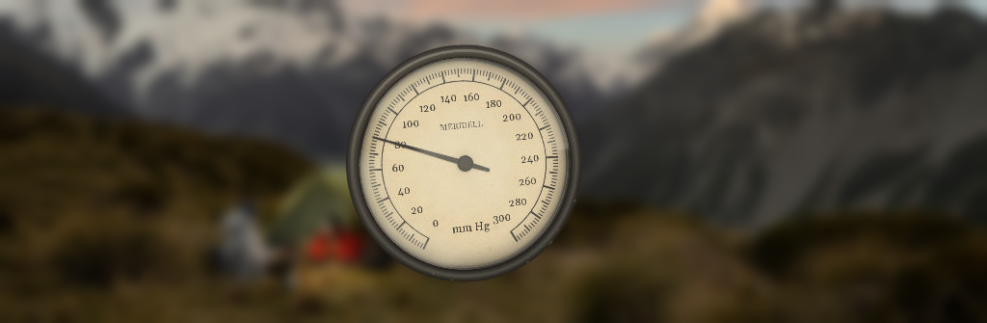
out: 80 mmHg
